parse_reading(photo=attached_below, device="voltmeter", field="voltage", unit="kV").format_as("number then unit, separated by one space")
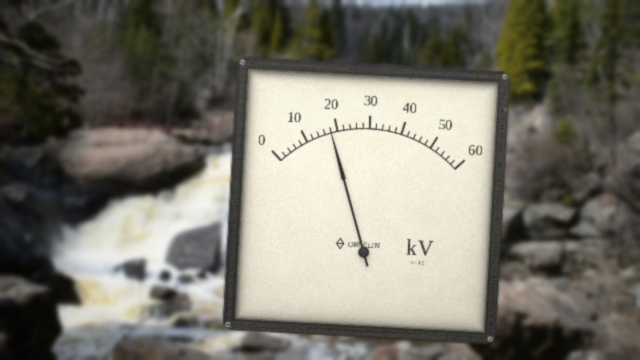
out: 18 kV
